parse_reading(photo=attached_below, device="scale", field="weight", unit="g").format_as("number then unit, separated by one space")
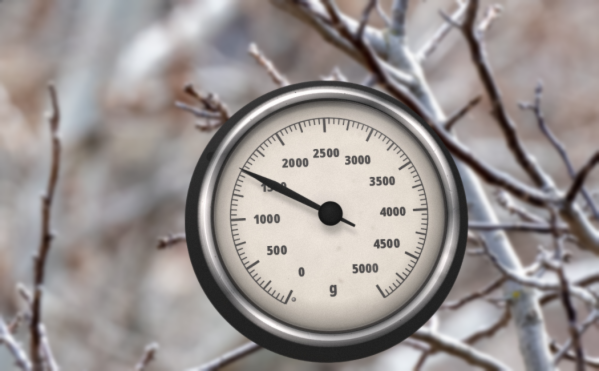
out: 1500 g
